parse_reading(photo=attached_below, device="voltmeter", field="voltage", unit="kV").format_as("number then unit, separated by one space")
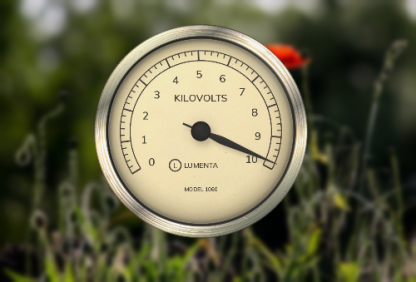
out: 9.8 kV
